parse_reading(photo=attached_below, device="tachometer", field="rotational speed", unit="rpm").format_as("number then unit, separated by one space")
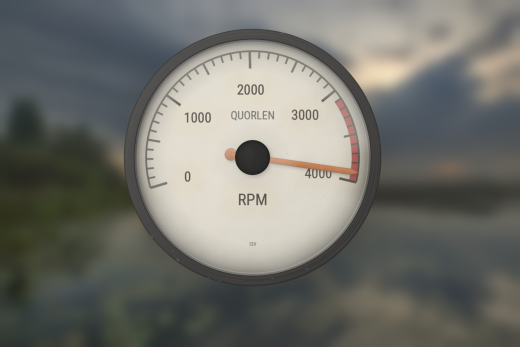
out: 3900 rpm
